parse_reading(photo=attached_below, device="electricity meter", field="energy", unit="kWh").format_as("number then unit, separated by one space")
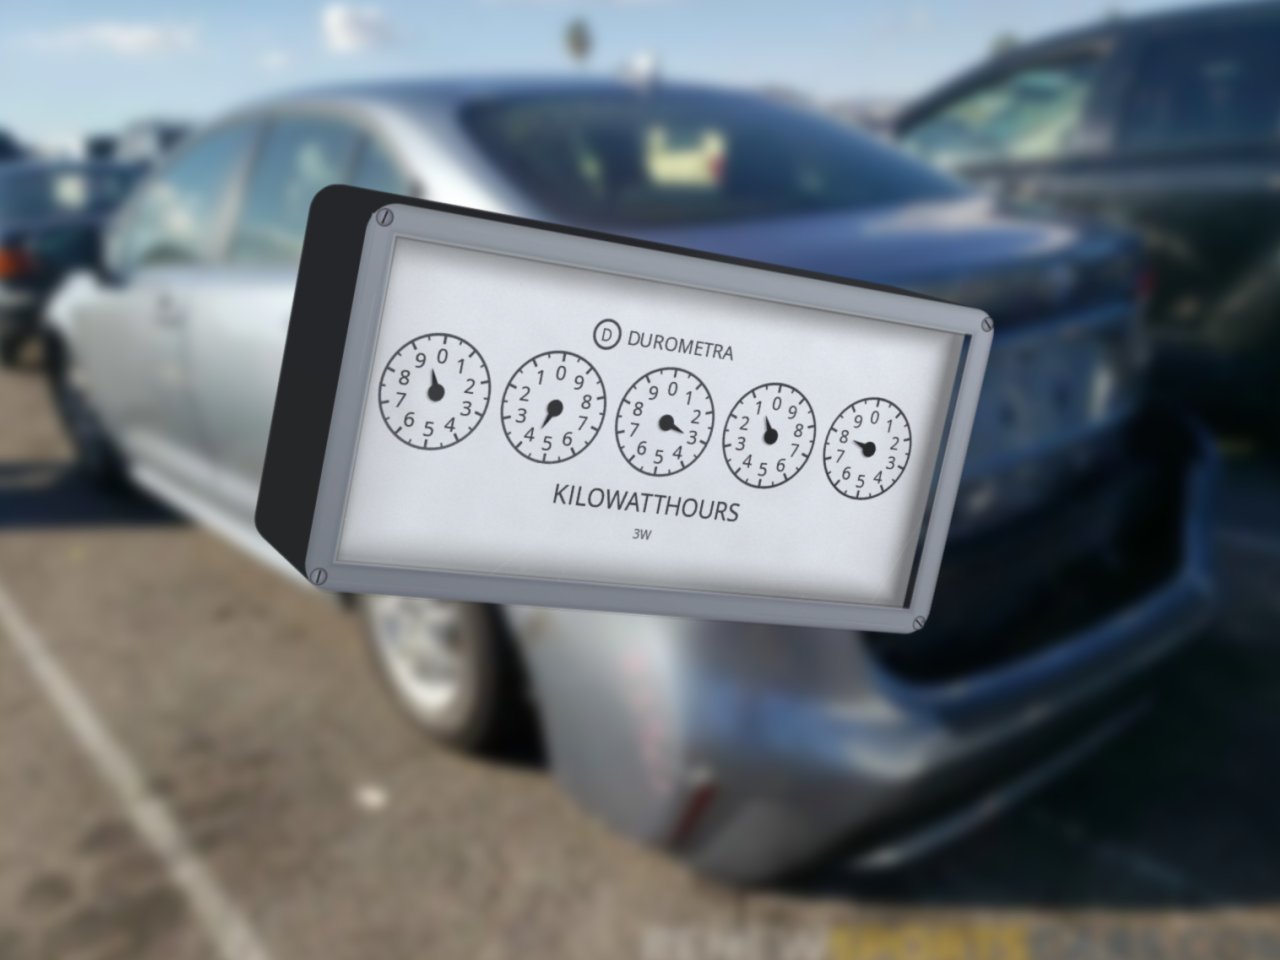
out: 94308 kWh
